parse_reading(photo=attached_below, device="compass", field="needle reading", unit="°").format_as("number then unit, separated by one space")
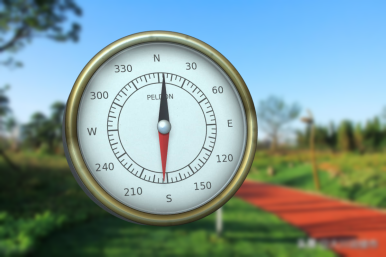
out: 185 °
